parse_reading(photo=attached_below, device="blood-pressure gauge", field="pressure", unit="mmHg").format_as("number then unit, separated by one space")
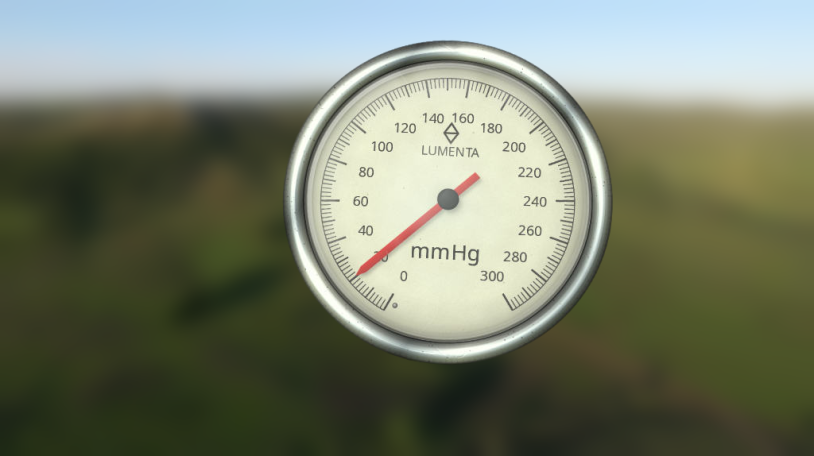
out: 20 mmHg
